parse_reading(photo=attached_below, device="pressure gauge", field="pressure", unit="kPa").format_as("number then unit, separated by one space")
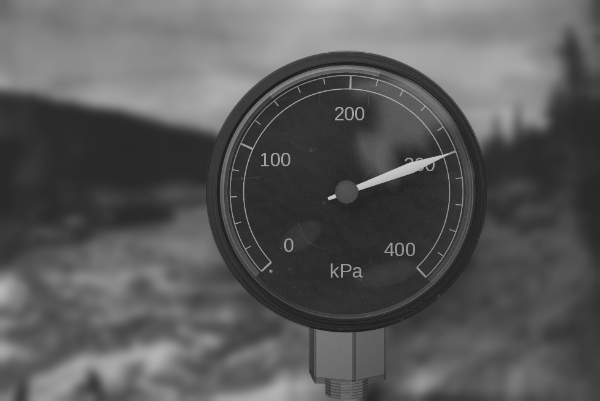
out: 300 kPa
